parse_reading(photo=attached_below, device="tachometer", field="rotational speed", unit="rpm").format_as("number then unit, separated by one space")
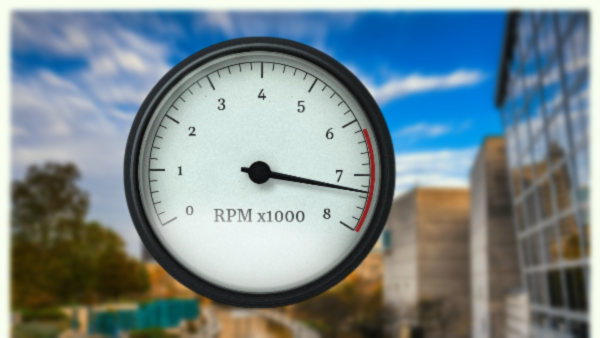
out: 7300 rpm
